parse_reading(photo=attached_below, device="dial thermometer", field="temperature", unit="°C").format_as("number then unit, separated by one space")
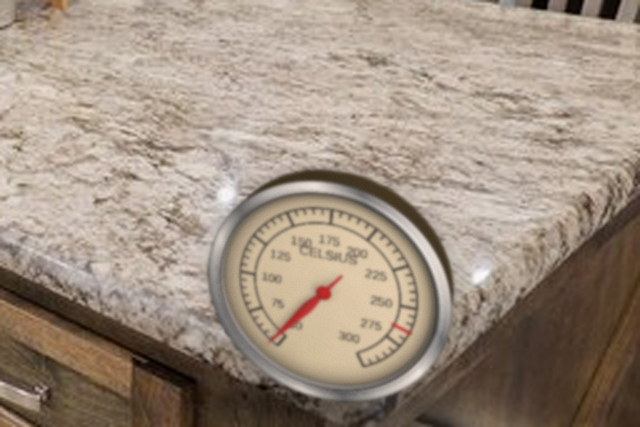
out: 55 °C
